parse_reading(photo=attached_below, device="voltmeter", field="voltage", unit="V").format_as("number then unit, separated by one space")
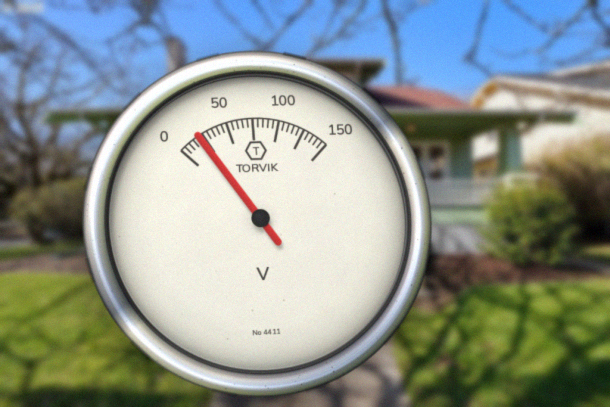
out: 20 V
